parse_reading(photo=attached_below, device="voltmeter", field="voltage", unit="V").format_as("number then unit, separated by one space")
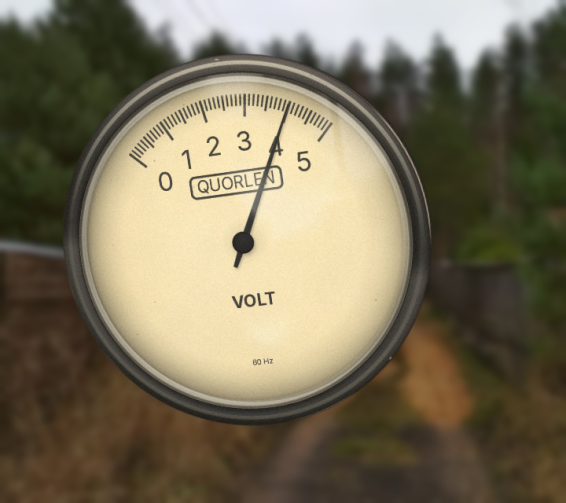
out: 4 V
